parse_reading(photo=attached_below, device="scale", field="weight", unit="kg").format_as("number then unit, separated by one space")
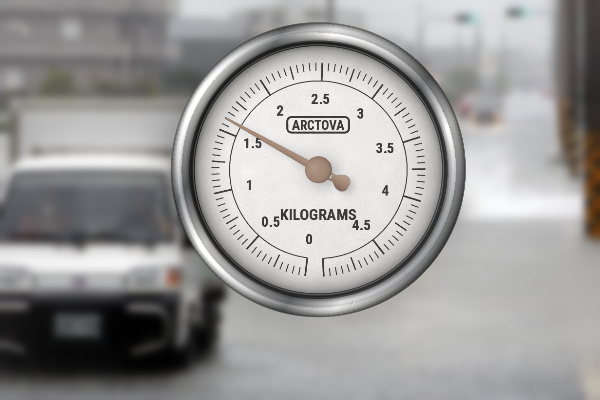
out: 1.6 kg
